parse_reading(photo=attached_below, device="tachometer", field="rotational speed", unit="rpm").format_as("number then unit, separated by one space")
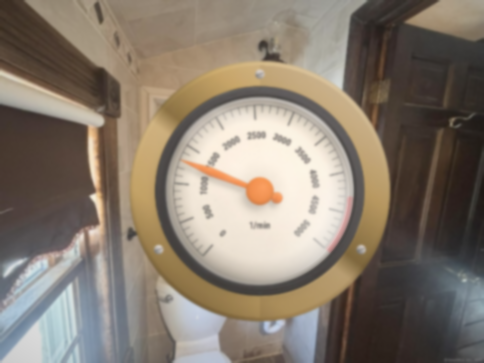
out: 1300 rpm
